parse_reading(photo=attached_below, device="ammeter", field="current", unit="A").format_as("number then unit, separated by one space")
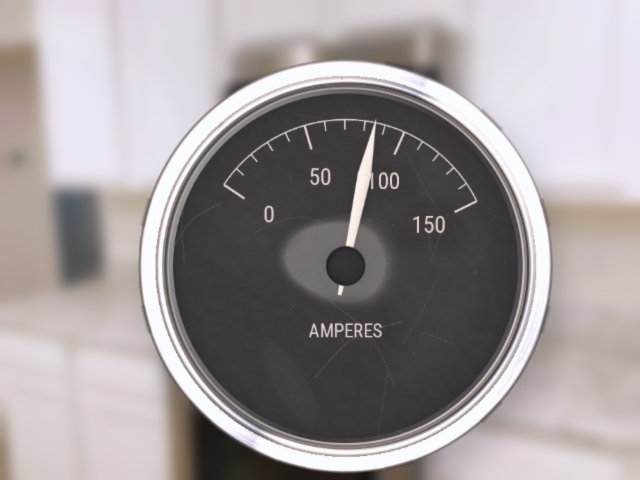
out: 85 A
